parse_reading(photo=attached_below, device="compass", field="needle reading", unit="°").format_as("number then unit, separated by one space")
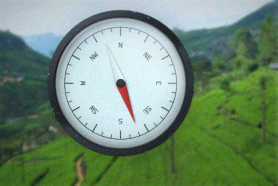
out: 160 °
